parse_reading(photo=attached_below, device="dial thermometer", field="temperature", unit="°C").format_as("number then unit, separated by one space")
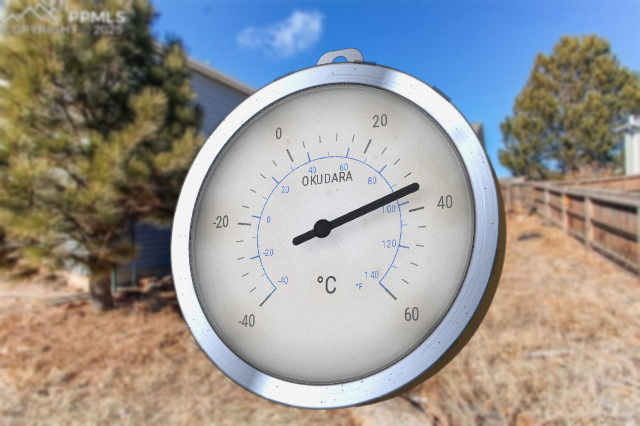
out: 36 °C
